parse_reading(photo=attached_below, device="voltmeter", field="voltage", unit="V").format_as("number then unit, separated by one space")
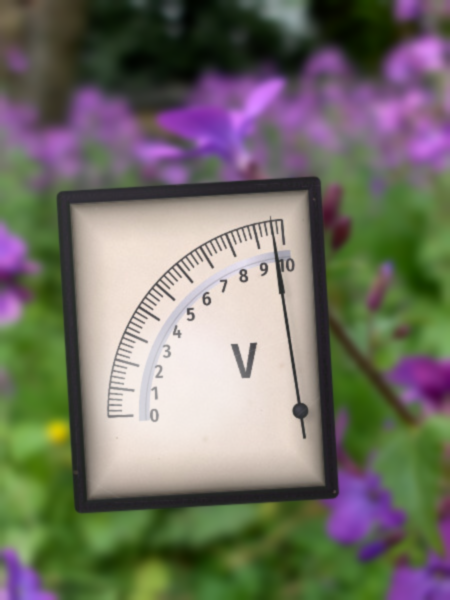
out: 9.6 V
